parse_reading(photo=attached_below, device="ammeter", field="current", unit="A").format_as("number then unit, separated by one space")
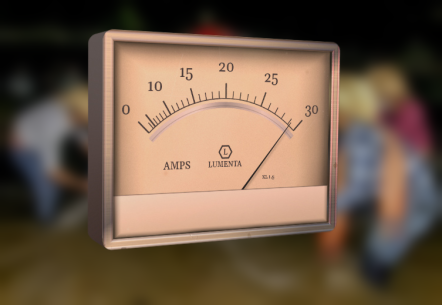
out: 29 A
